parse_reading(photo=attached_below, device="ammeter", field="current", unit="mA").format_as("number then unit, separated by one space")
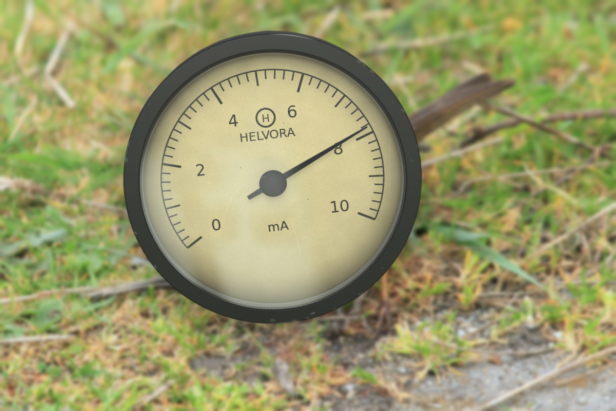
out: 7.8 mA
